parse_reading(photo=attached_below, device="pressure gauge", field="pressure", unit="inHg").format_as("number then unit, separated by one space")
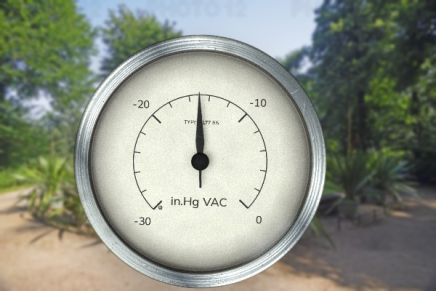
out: -15 inHg
